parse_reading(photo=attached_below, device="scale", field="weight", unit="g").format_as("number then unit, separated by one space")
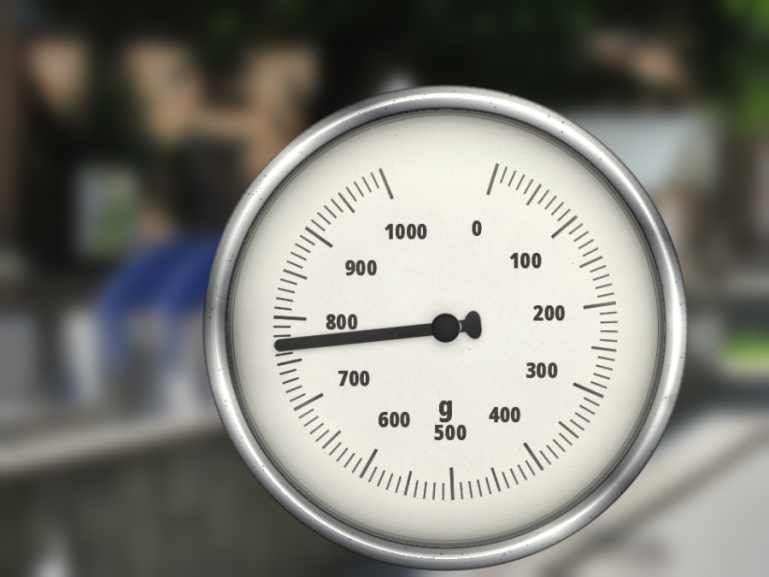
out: 770 g
